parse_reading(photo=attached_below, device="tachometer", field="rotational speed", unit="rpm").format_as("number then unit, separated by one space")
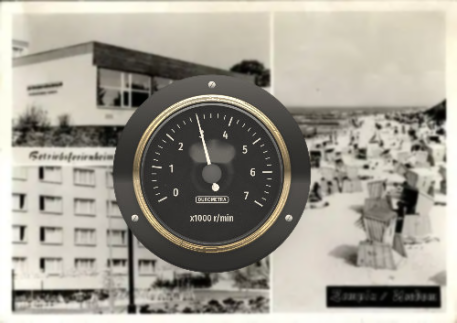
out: 3000 rpm
